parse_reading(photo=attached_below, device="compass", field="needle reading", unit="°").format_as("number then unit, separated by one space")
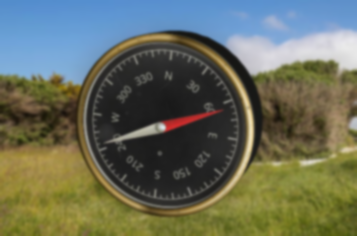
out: 65 °
